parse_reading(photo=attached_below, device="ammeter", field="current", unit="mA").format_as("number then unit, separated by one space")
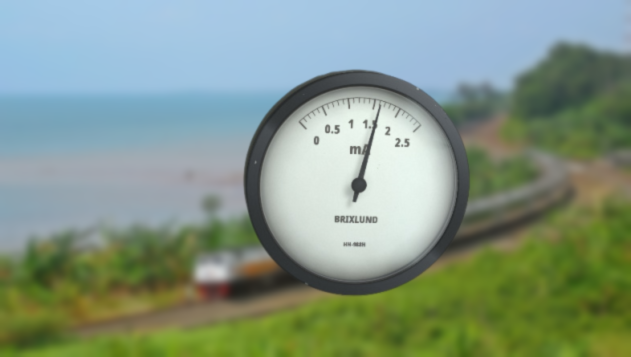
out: 1.6 mA
